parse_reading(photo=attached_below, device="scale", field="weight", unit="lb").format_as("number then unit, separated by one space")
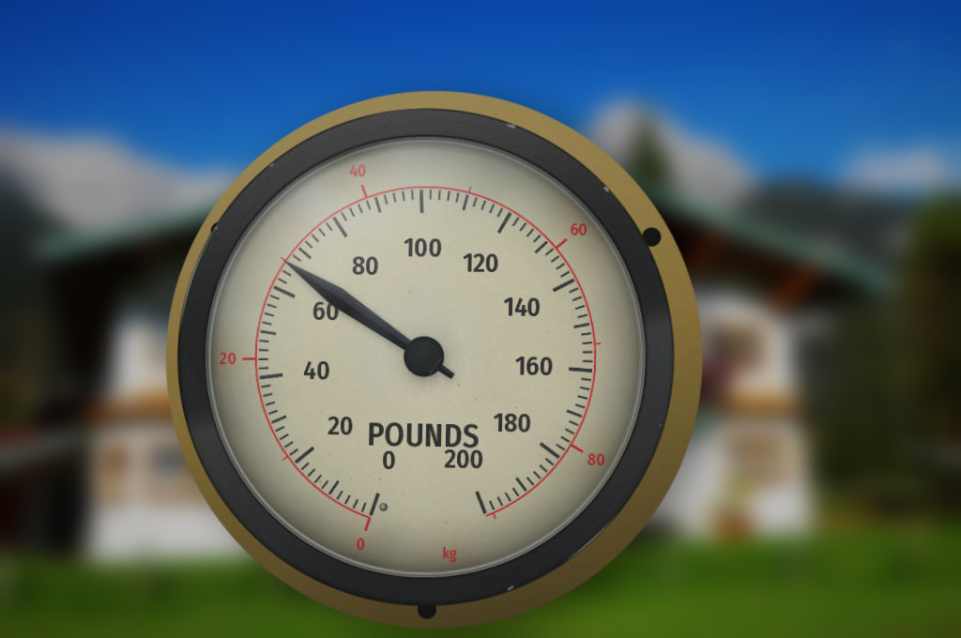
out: 66 lb
